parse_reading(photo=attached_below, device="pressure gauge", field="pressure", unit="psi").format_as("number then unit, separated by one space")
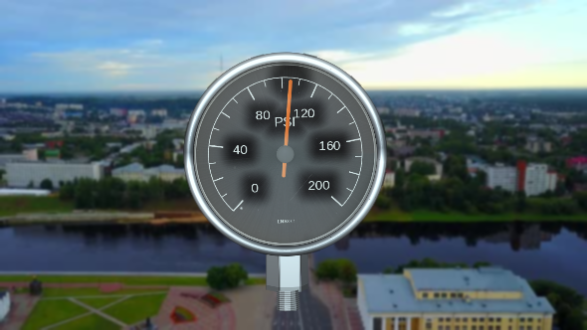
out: 105 psi
